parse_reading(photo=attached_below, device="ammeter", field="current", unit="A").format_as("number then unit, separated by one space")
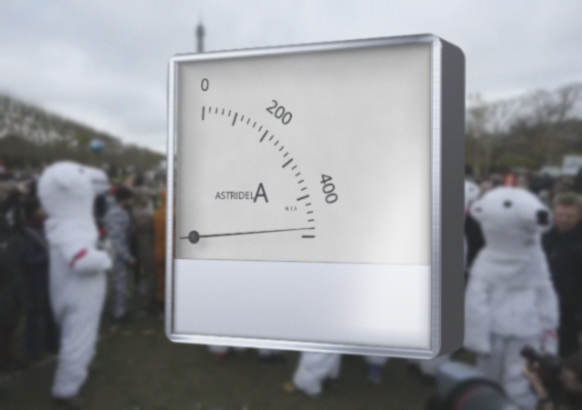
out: 480 A
